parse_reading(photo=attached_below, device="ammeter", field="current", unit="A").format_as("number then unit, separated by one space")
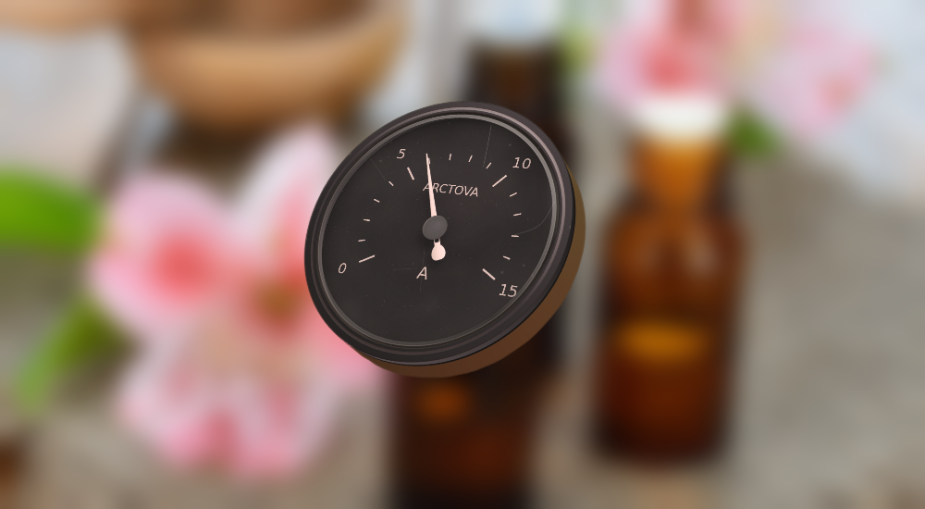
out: 6 A
